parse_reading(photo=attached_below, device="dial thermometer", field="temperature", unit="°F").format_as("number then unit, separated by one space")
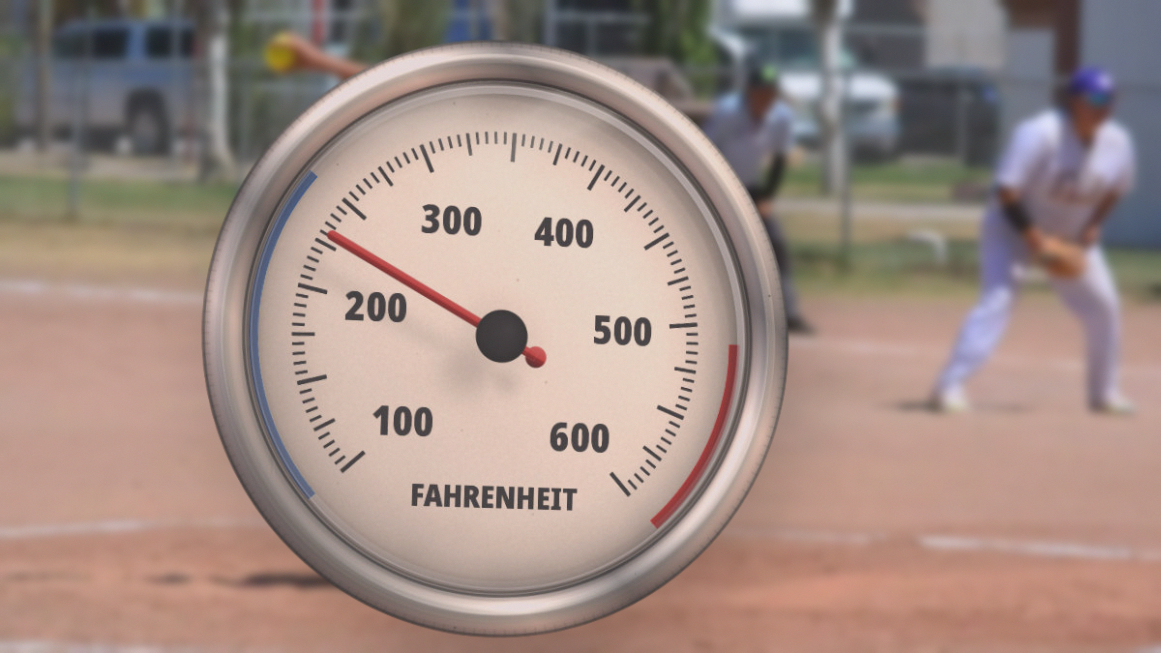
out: 230 °F
